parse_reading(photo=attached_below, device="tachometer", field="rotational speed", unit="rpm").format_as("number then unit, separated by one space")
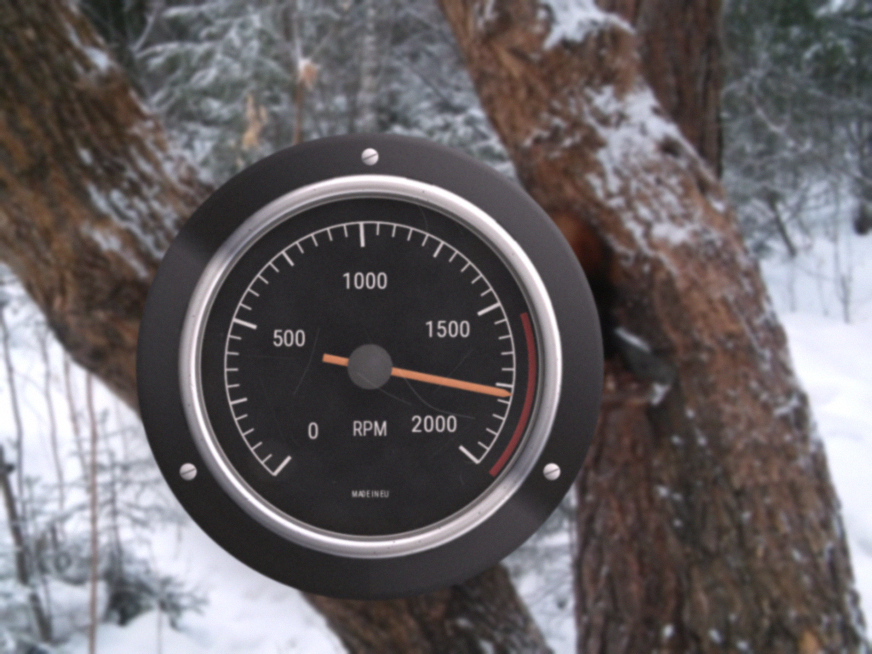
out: 1775 rpm
